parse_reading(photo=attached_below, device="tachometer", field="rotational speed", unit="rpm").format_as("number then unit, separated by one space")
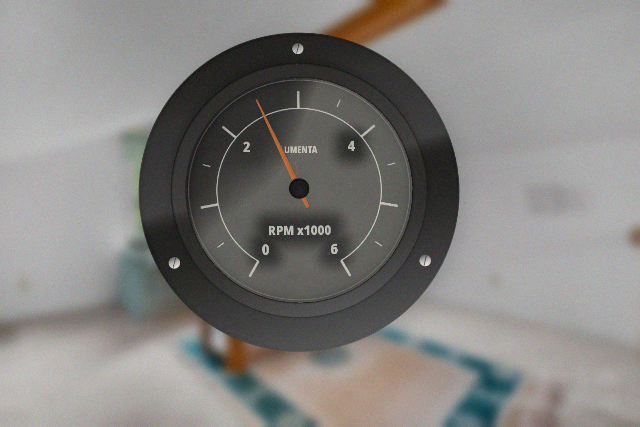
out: 2500 rpm
